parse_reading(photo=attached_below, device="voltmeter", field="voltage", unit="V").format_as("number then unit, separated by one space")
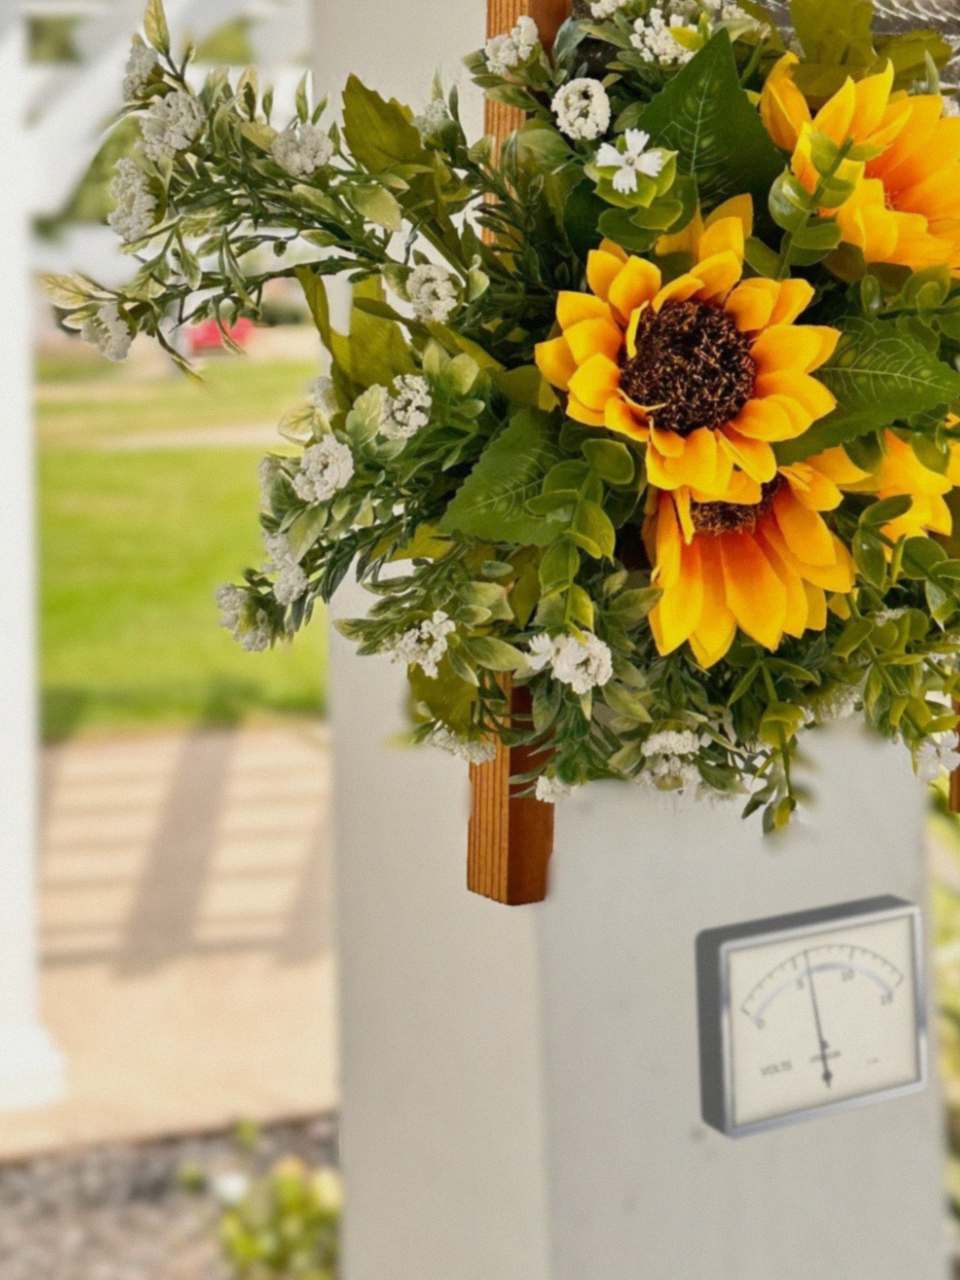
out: 6 V
